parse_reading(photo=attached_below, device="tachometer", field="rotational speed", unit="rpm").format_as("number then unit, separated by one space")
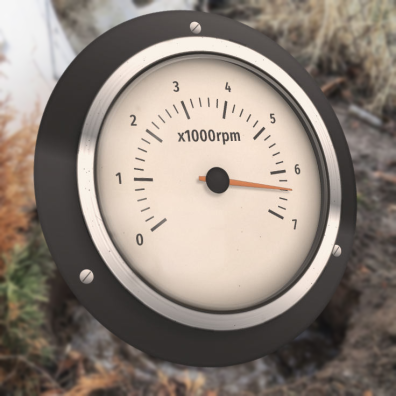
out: 6400 rpm
